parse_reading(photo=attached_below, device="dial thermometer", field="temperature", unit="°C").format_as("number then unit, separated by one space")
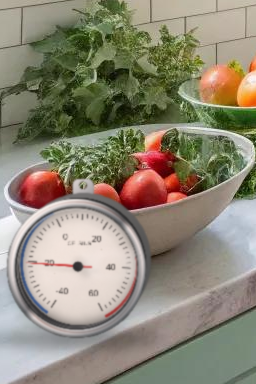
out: -20 °C
